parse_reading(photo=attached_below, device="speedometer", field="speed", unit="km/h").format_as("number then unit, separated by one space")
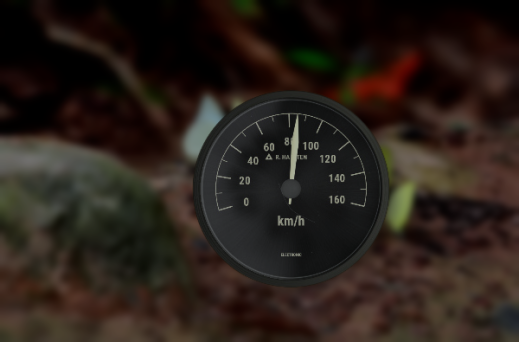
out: 85 km/h
